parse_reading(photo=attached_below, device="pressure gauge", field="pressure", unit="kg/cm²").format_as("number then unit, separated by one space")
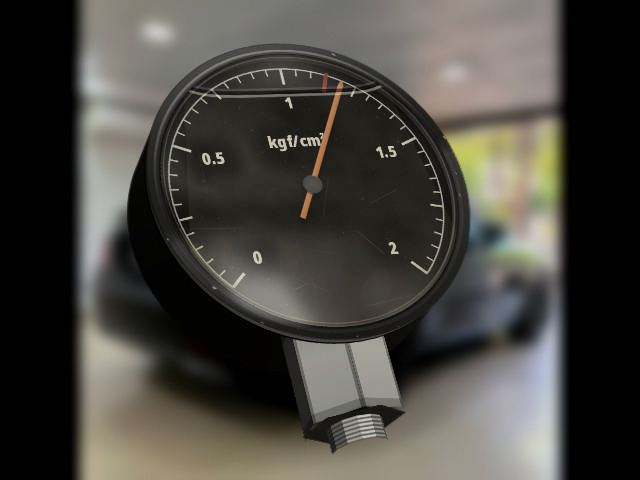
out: 1.2 kg/cm²
